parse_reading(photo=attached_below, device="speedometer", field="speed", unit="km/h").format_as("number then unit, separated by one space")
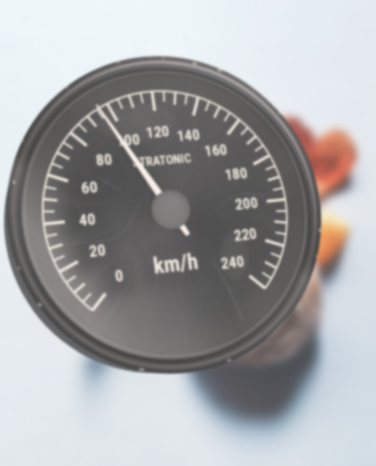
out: 95 km/h
